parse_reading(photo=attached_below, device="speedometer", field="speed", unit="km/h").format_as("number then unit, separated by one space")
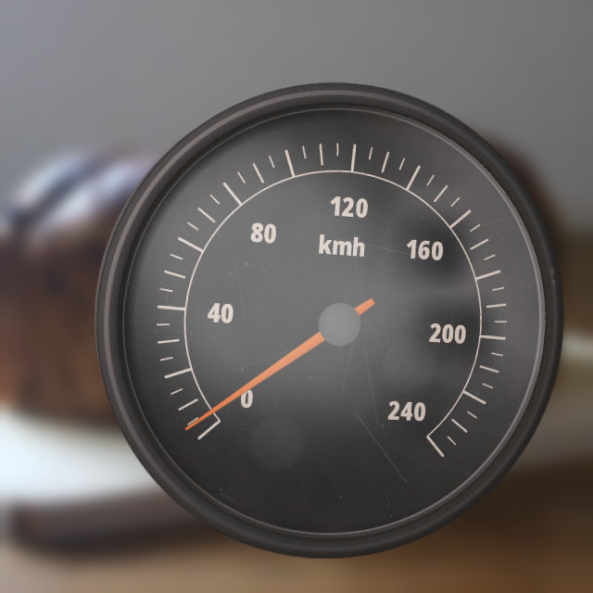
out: 5 km/h
